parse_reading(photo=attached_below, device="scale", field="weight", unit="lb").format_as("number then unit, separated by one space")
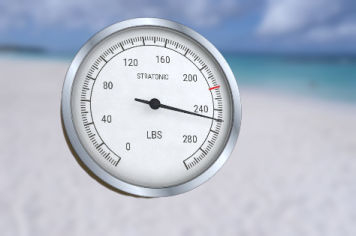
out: 250 lb
